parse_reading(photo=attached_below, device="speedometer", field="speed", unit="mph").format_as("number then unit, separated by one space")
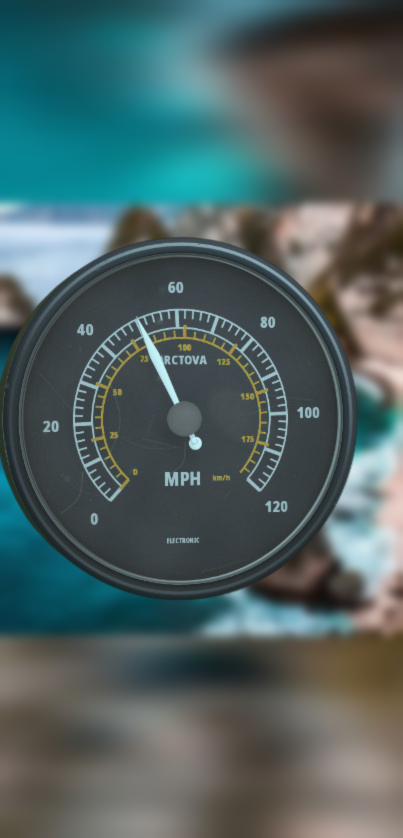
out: 50 mph
